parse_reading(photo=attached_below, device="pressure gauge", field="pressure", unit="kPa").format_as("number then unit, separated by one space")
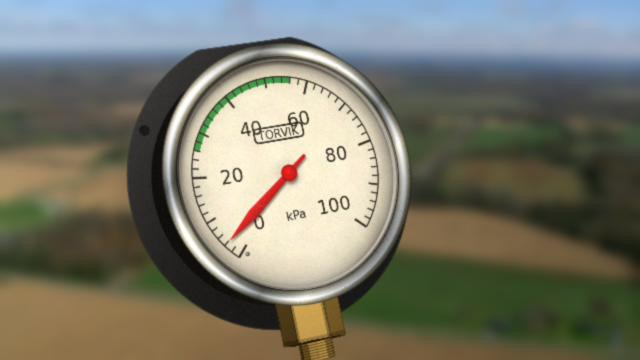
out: 4 kPa
